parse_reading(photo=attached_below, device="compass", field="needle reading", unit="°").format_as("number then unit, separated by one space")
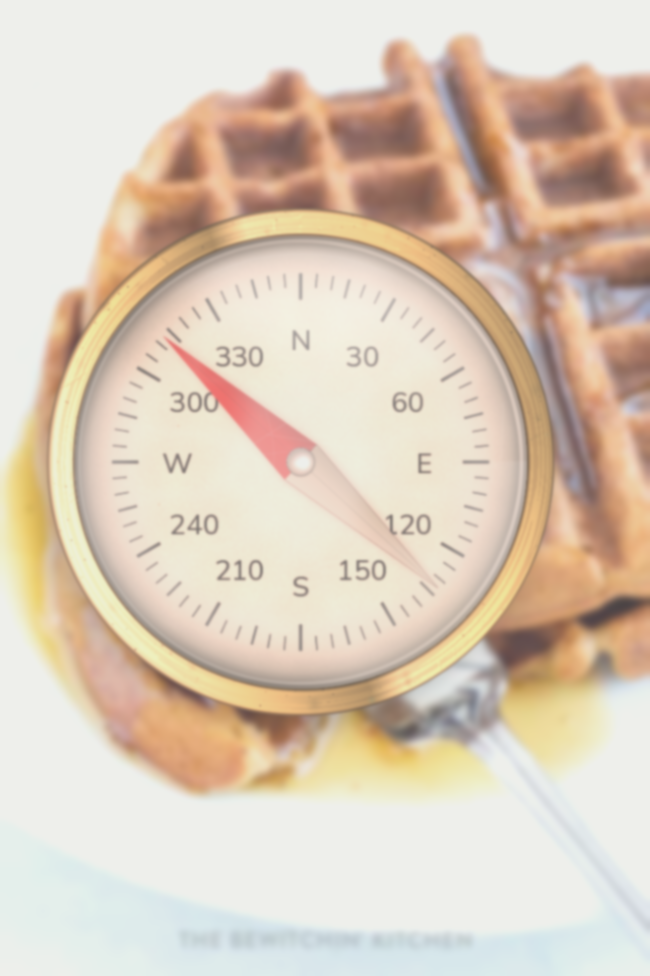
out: 312.5 °
